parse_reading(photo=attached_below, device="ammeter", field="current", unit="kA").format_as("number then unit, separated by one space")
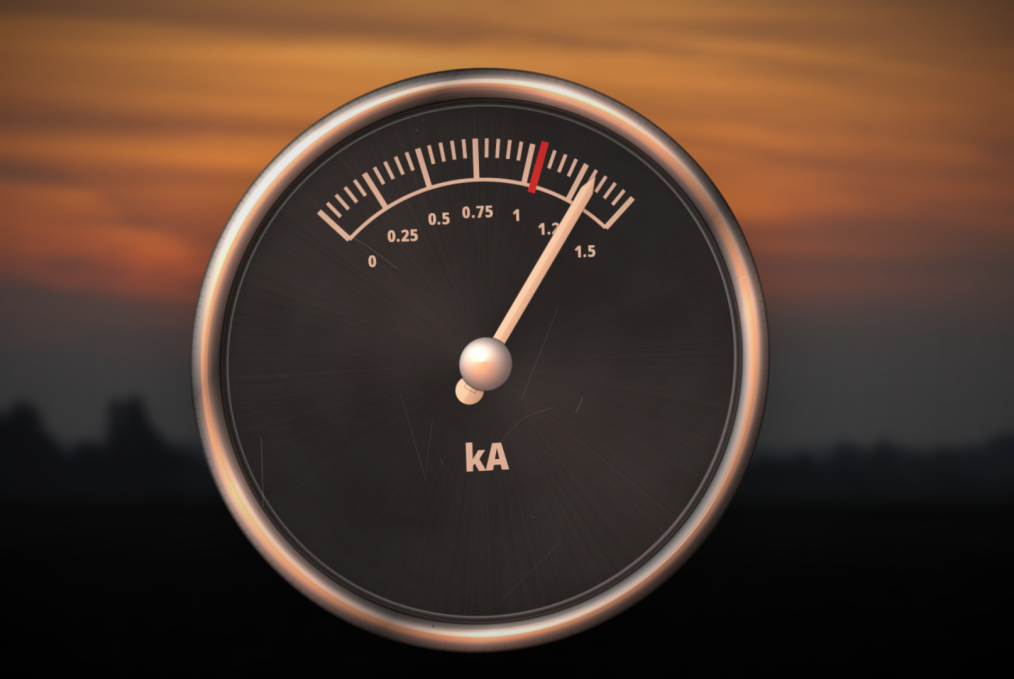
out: 1.3 kA
